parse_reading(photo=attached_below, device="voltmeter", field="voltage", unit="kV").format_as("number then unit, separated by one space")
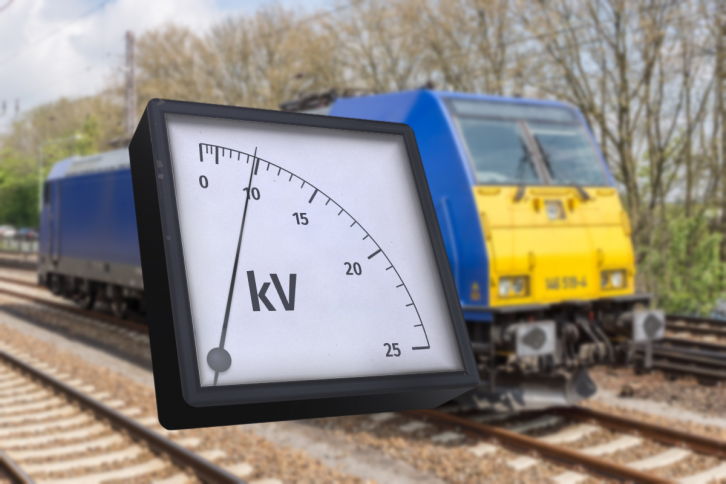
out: 9.5 kV
